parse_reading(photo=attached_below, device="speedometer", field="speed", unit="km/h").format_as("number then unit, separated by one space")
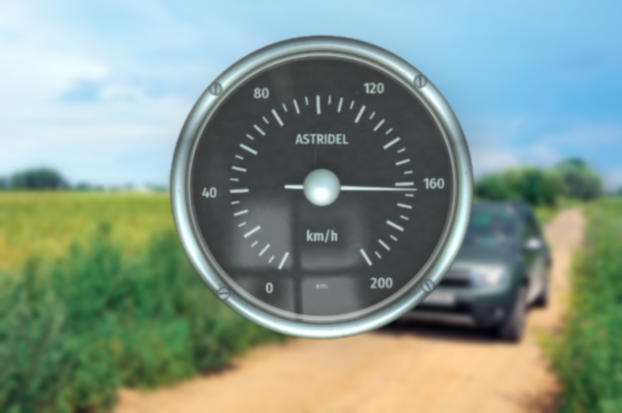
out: 162.5 km/h
